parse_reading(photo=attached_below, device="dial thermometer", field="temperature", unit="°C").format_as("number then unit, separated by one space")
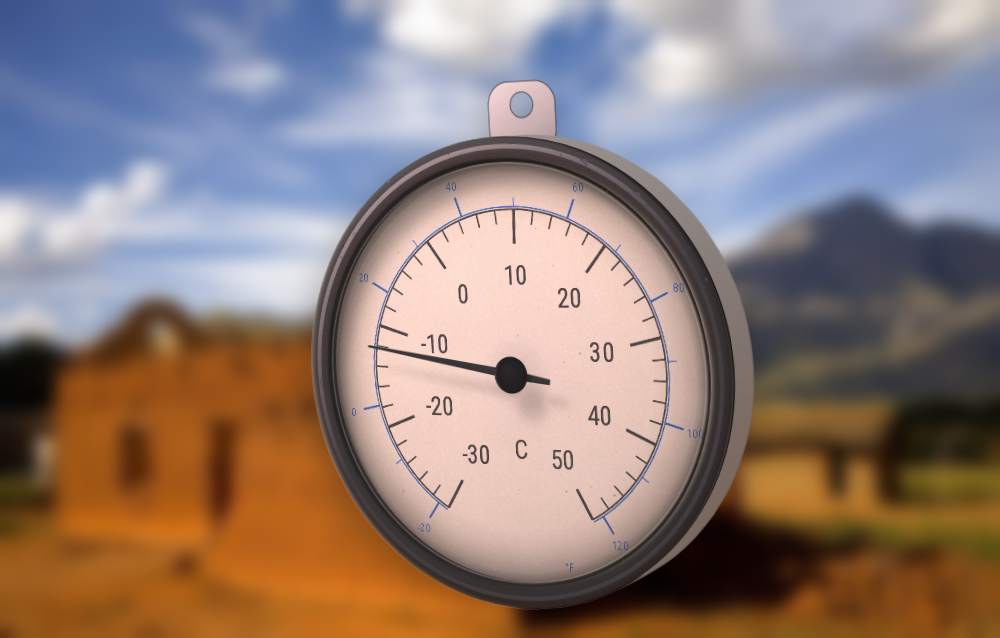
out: -12 °C
